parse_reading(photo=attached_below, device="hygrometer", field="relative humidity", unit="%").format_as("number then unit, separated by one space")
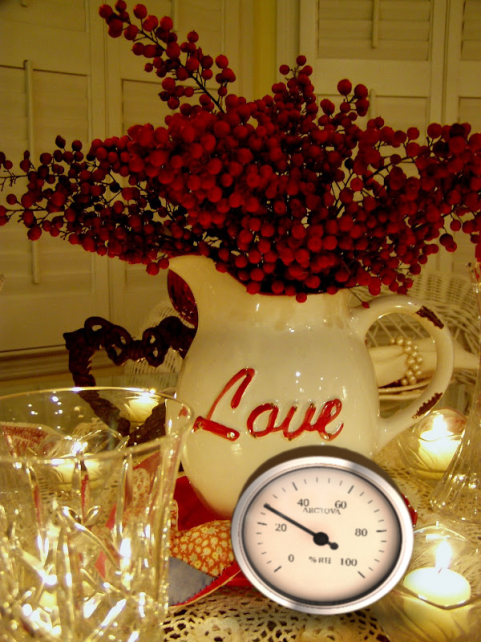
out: 28 %
